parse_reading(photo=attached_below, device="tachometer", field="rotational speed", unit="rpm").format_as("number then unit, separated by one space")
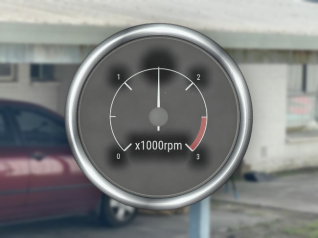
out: 1500 rpm
